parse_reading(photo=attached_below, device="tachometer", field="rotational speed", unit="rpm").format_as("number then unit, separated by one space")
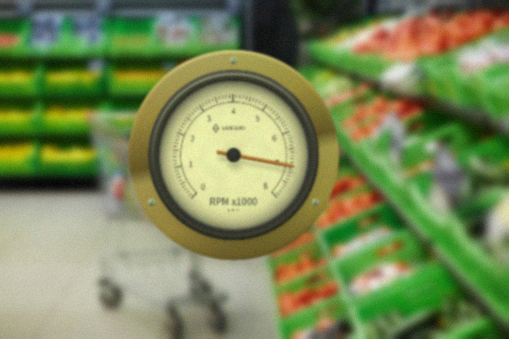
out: 7000 rpm
